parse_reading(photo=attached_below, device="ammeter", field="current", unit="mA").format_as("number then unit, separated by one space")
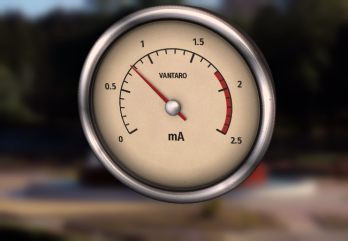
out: 0.8 mA
